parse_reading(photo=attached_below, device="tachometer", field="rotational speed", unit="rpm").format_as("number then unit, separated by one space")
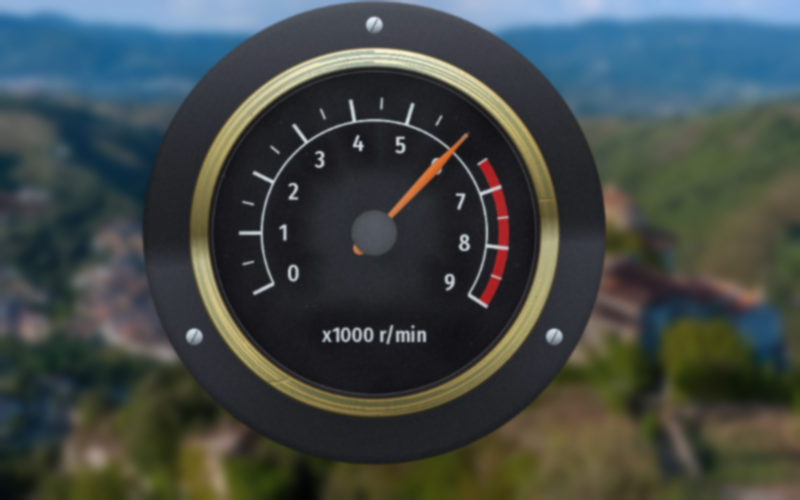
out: 6000 rpm
